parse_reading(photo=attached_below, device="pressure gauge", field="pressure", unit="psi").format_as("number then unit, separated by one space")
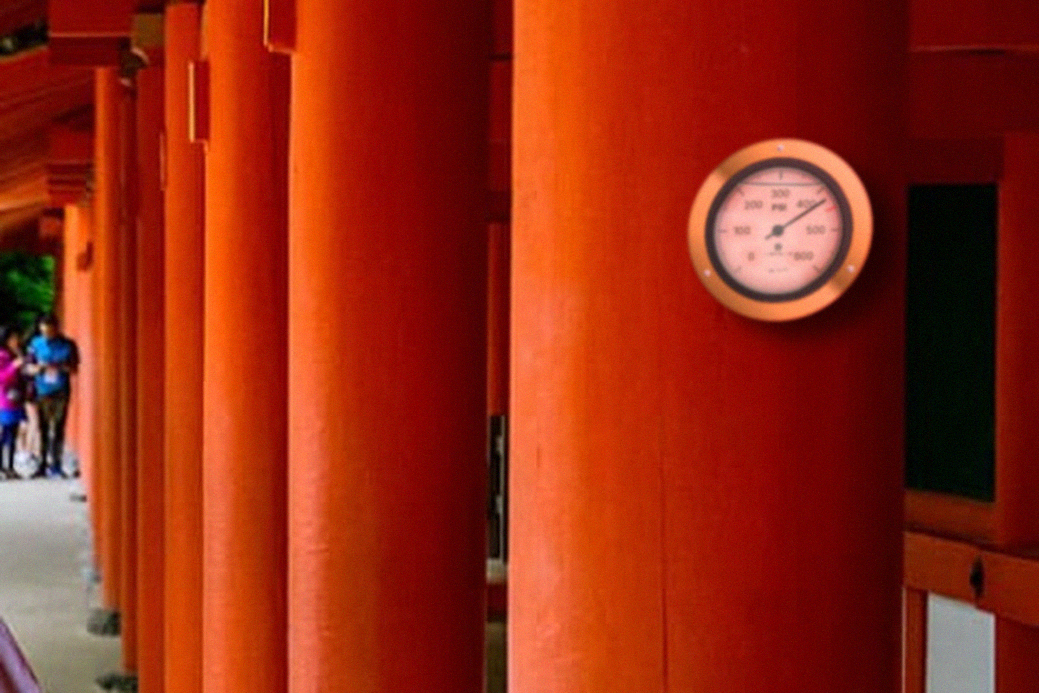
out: 425 psi
